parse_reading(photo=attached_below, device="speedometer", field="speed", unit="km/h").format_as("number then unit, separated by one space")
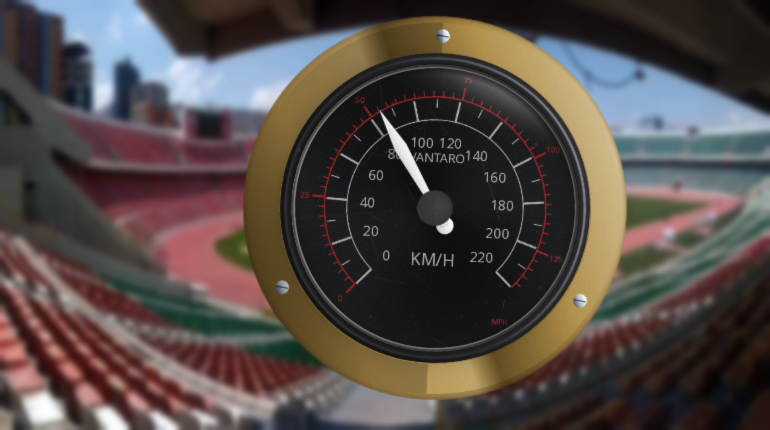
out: 85 km/h
